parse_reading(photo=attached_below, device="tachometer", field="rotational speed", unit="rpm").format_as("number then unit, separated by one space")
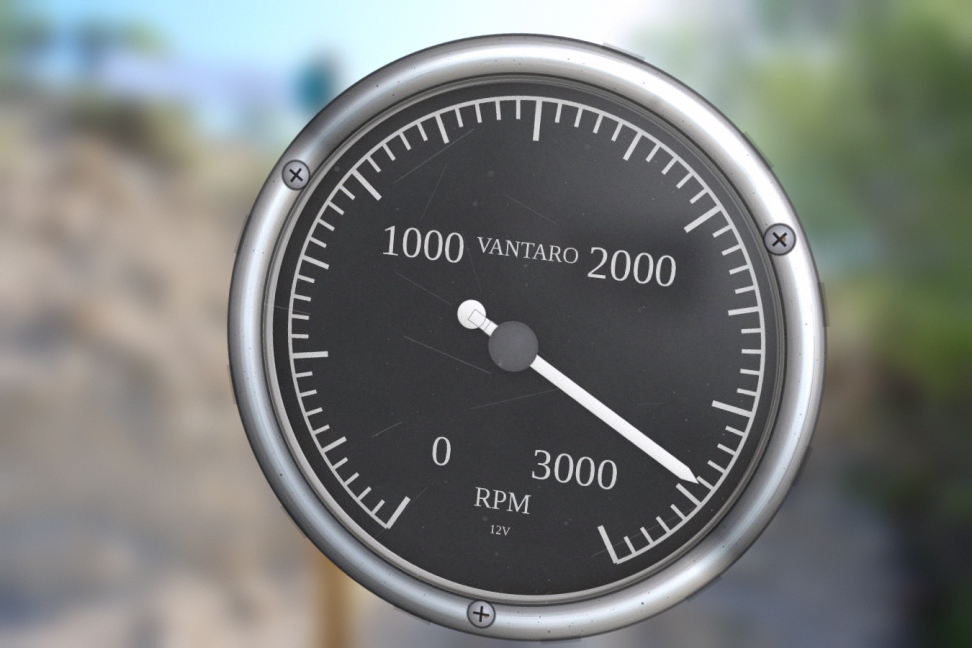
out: 2700 rpm
